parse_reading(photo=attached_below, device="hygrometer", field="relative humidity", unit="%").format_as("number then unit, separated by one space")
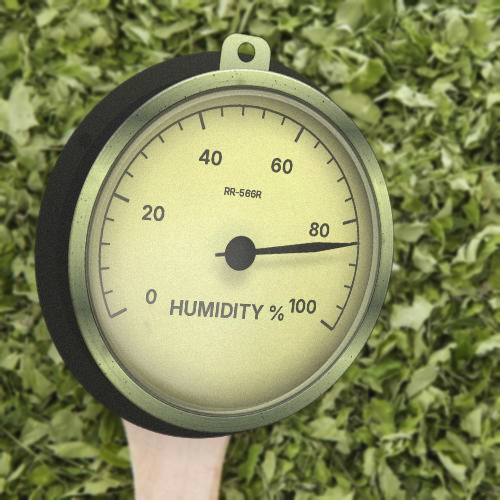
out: 84 %
